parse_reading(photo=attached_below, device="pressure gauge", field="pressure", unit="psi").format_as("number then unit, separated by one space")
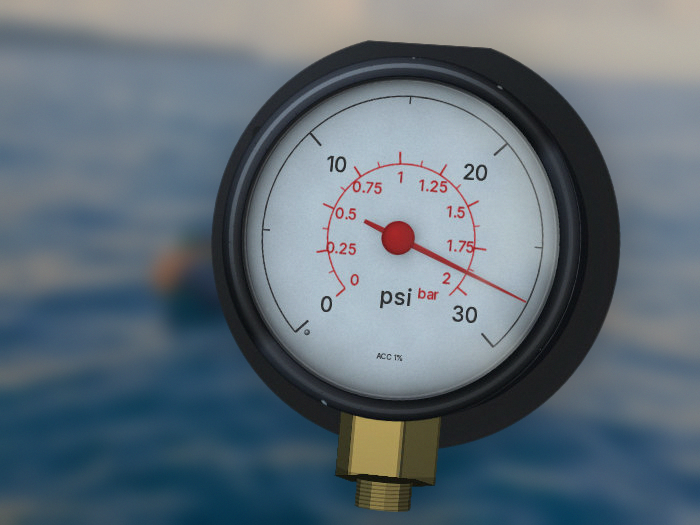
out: 27.5 psi
